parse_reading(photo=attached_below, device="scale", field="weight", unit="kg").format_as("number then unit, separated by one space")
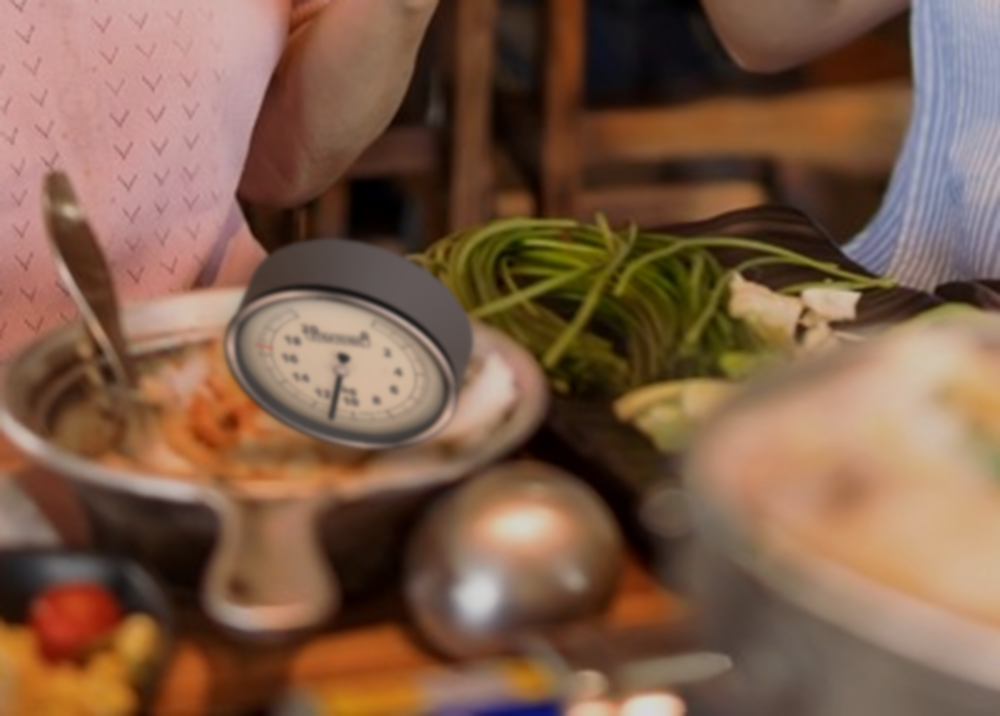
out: 11 kg
